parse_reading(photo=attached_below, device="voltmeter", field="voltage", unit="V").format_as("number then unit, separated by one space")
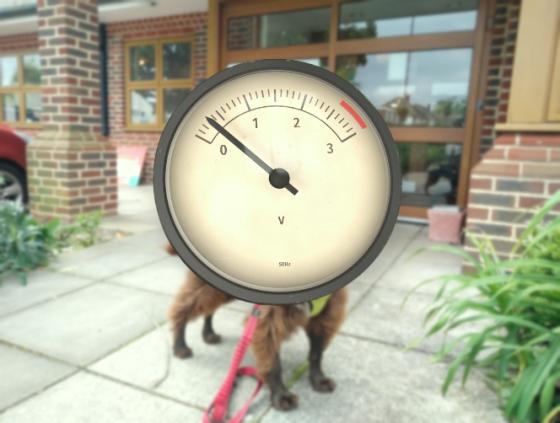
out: 0.3 V
